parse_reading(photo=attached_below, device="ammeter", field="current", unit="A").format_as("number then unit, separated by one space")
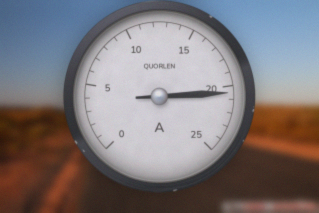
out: 20.5 A
